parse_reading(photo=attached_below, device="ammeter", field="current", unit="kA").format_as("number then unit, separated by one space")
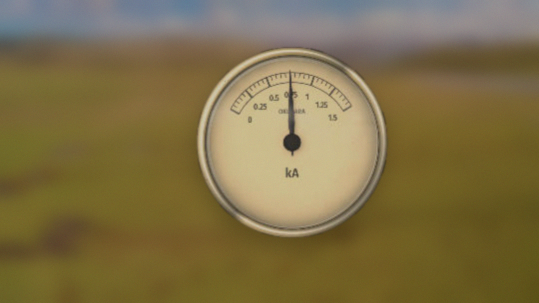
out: 0.75 kA
